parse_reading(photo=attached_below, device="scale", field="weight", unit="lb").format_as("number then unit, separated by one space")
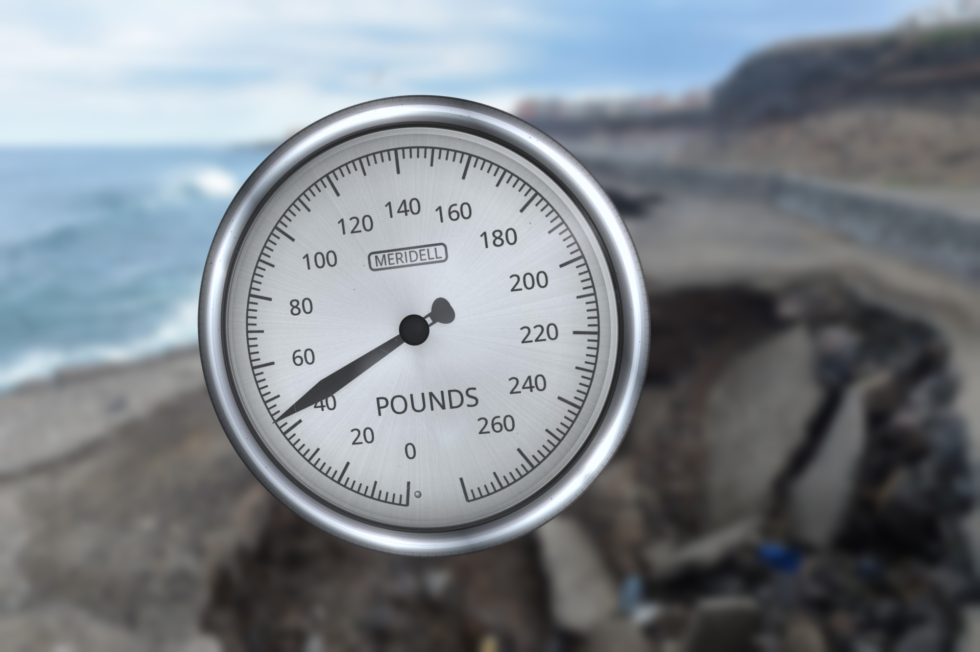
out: 44 lb
